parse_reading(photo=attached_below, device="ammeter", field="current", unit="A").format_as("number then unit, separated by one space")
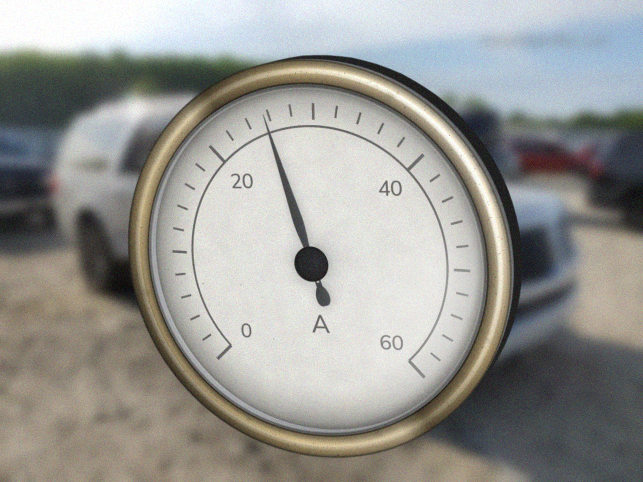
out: 26 A
